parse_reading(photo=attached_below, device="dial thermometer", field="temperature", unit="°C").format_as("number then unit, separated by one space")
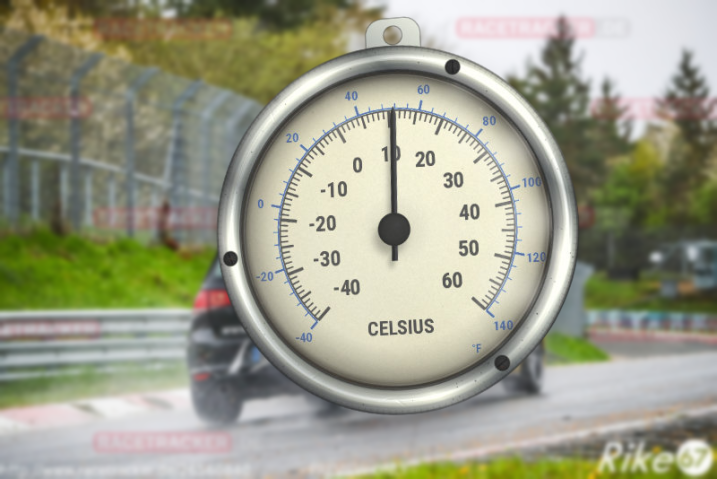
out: 11 °C
